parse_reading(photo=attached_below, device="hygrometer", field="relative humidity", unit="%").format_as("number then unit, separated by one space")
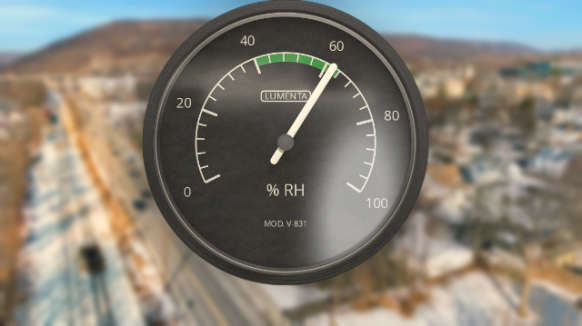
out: 62 %
